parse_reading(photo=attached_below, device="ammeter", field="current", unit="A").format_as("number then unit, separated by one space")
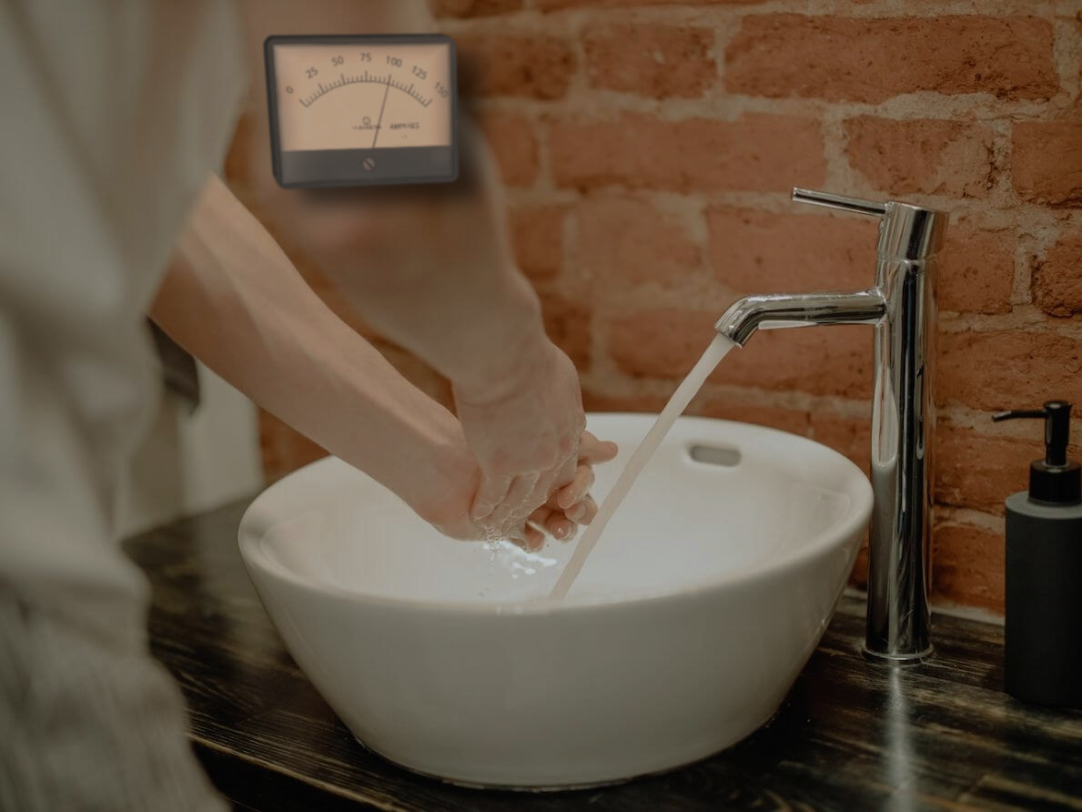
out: 100 A
